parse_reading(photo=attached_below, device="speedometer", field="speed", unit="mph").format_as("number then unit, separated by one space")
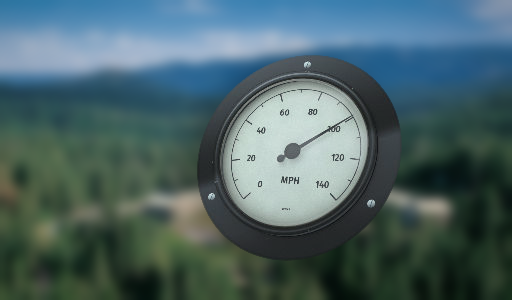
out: 100 mph
